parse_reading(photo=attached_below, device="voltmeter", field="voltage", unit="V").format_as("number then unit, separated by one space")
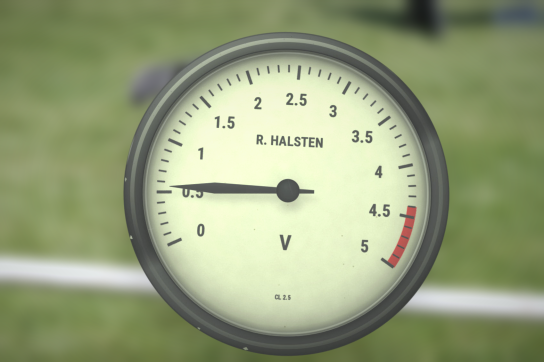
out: 0.55 V
